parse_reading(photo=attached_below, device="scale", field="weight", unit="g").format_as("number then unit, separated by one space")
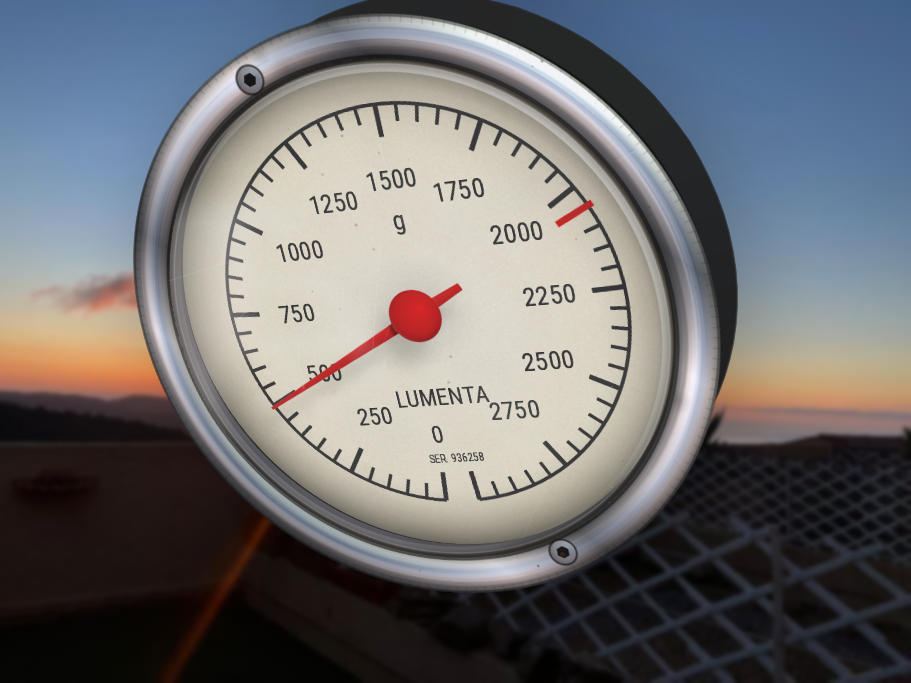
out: 500 g
